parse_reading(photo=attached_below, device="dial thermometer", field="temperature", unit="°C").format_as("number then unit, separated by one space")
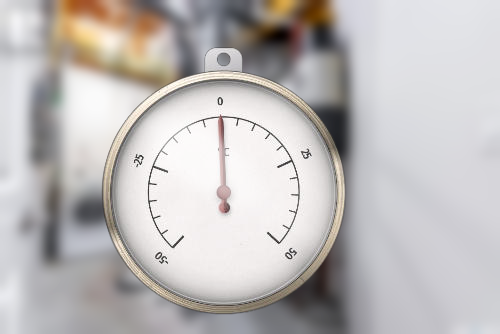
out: 0 °C
